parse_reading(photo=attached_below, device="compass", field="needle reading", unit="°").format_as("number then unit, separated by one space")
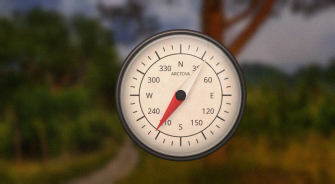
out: 215 °
